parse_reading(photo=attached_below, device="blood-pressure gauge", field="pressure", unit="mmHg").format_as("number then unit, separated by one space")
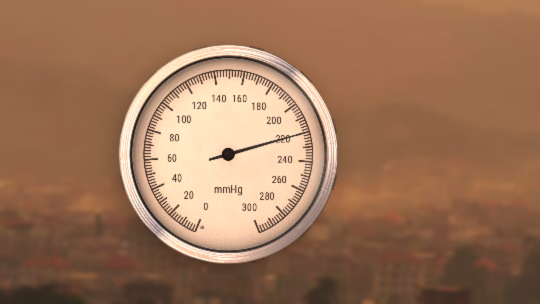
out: 220 mmHg
